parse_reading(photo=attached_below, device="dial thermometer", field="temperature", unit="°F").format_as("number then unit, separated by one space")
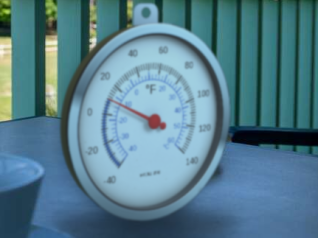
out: 10 °F
